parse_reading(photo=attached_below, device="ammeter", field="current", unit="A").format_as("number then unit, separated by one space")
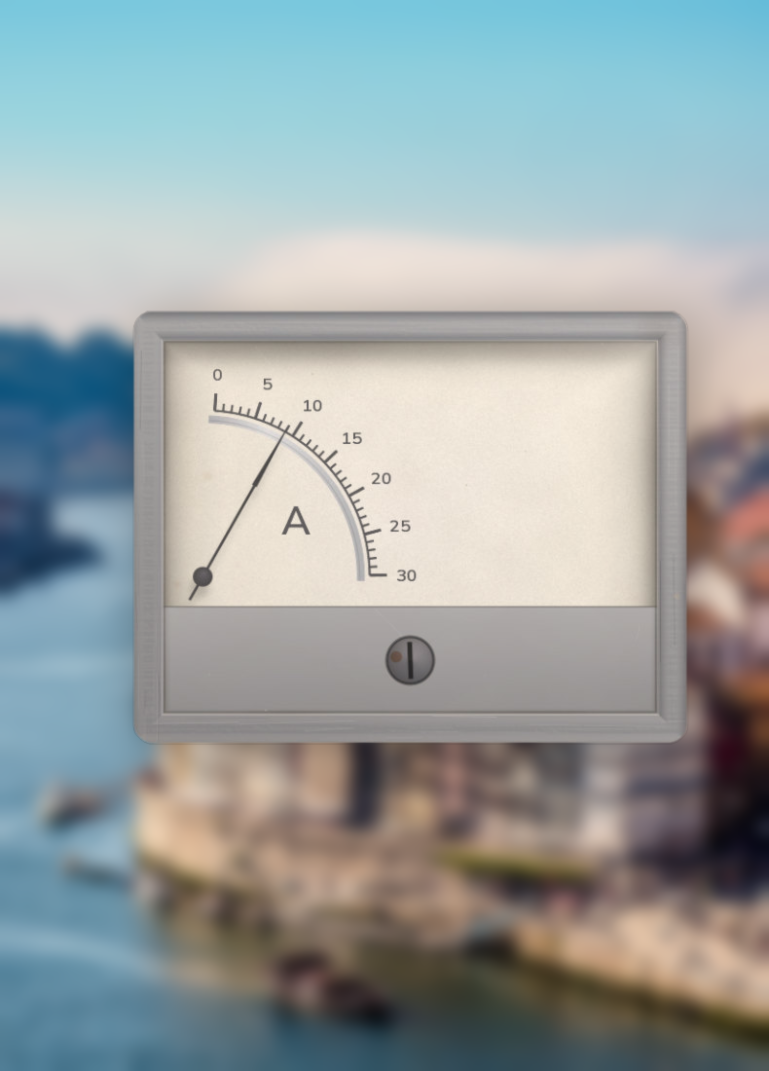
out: 9 A
